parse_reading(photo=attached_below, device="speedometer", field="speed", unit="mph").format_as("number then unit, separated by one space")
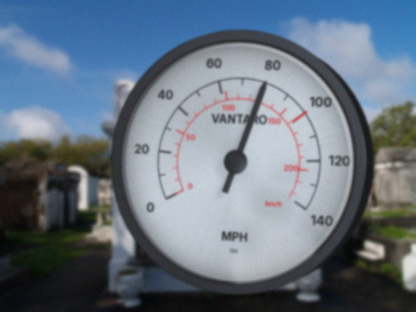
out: 80 mph
